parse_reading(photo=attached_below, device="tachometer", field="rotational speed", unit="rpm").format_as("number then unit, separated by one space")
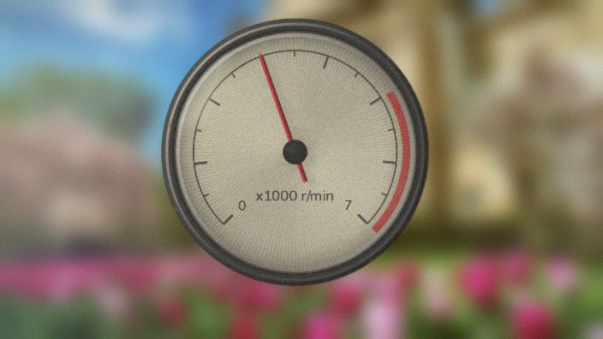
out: 3000 rpm
